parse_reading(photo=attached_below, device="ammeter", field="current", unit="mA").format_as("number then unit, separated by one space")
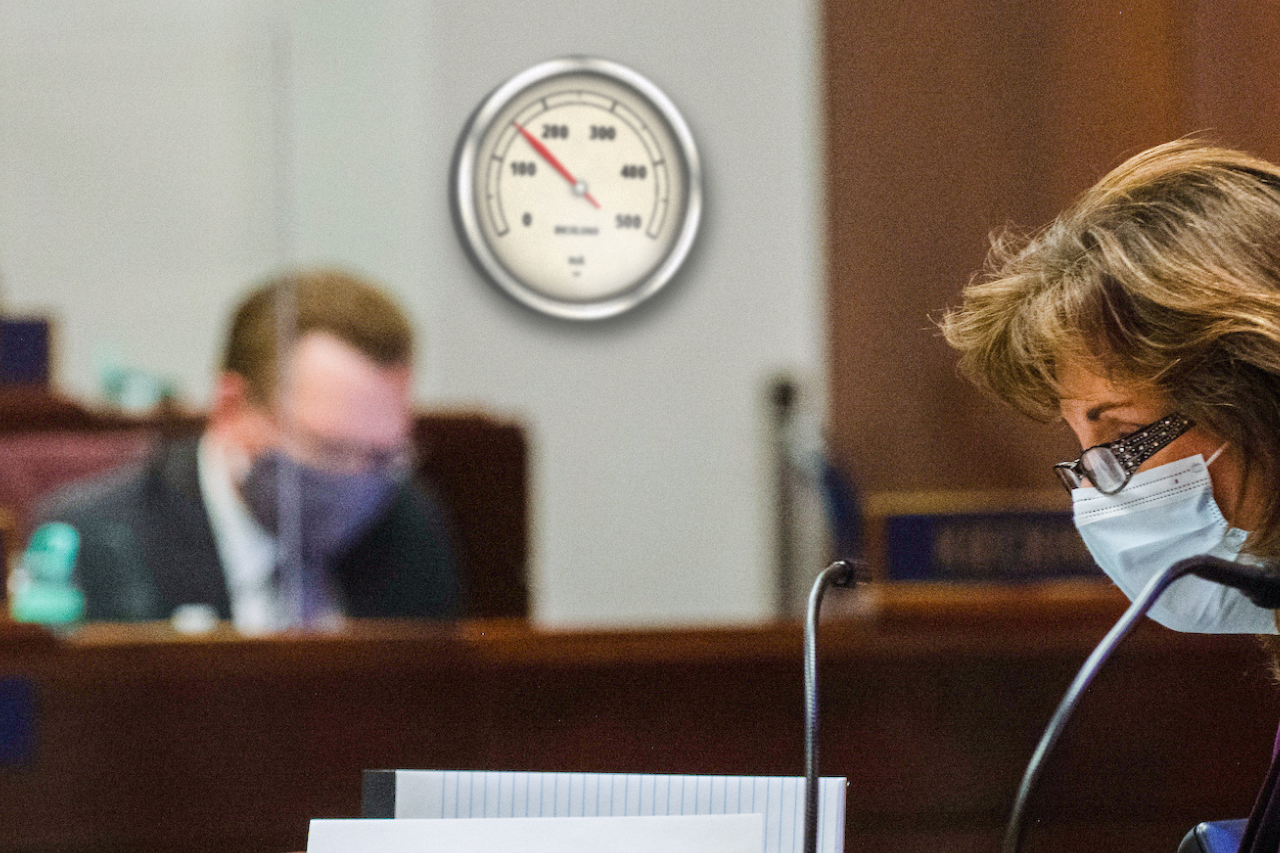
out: 150 mA
